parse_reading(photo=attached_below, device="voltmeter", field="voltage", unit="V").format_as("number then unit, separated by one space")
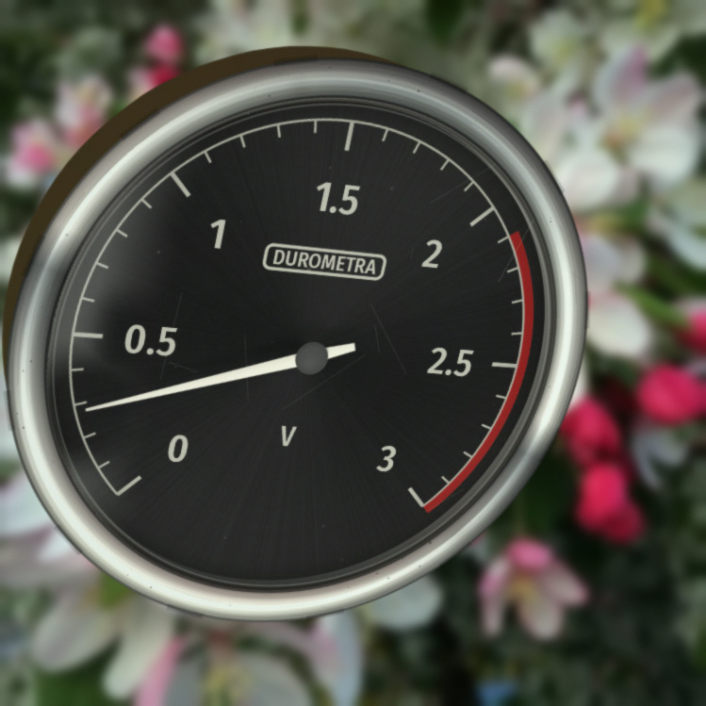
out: 0.3 V
